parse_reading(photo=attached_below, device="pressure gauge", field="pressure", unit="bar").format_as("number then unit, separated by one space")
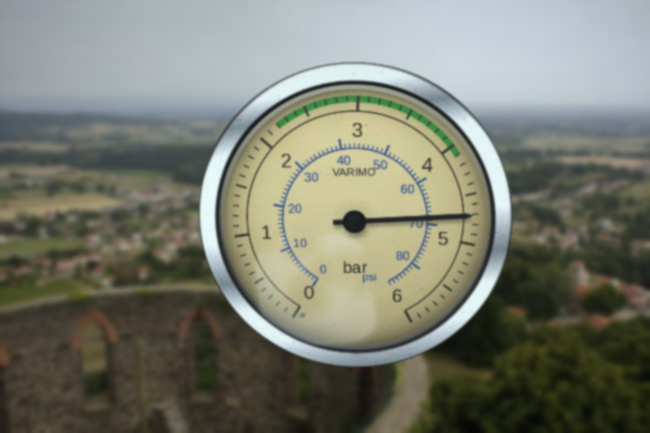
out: 4.7 bar
